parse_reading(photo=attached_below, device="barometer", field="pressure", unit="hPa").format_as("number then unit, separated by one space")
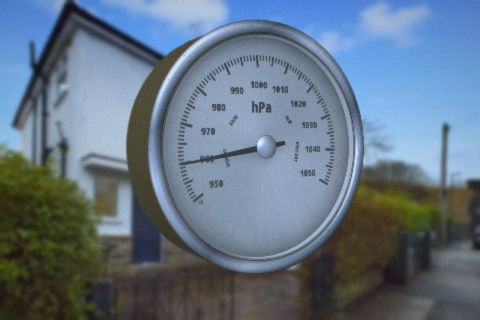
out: 960 hPa
